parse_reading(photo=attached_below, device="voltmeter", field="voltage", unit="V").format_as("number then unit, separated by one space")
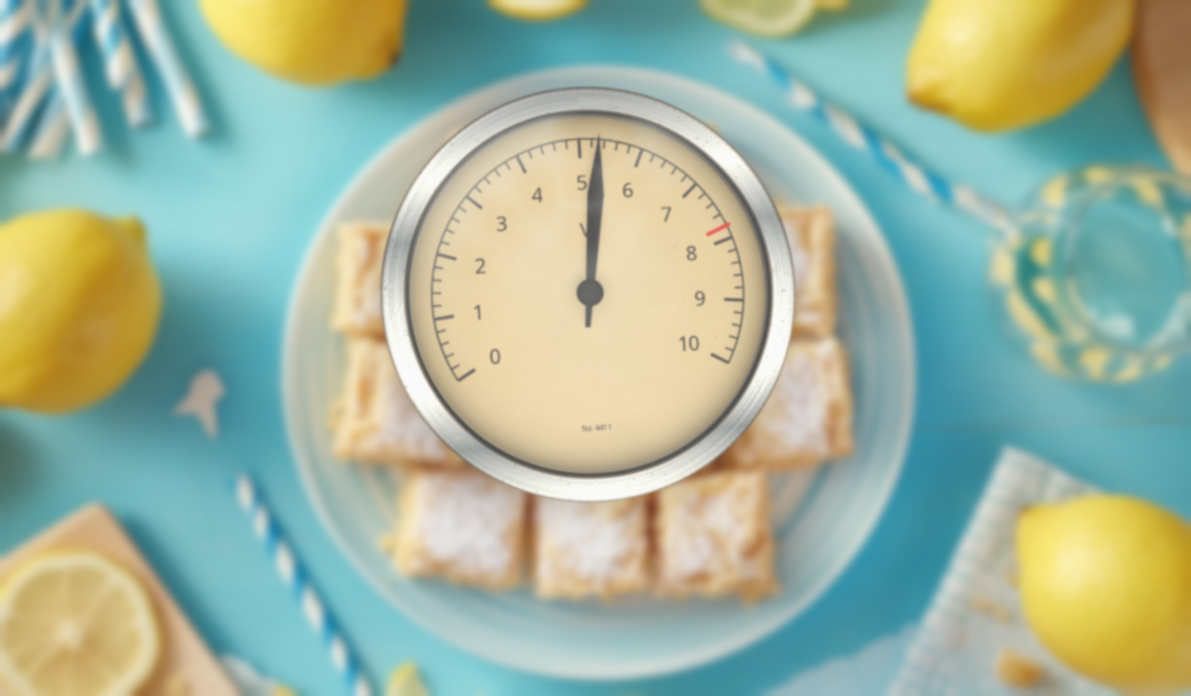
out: 5.3 V
